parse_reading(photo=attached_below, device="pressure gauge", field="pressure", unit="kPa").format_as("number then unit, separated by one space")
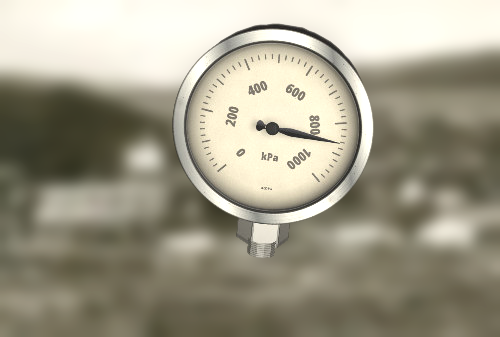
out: 860 kPa
